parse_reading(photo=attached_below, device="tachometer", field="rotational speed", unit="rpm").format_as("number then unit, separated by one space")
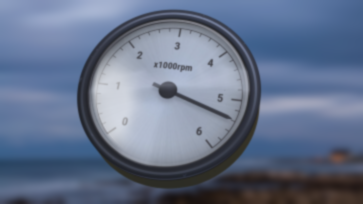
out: 5400 rpm
